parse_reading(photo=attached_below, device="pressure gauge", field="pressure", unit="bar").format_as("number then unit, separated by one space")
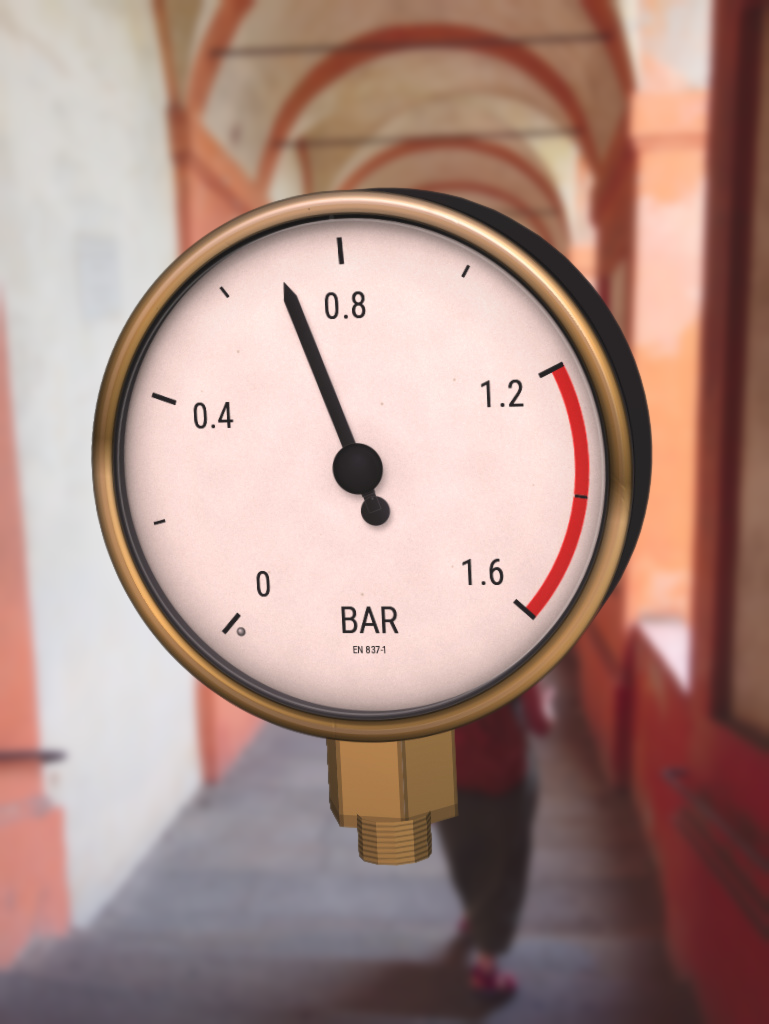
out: 0.7 bar
